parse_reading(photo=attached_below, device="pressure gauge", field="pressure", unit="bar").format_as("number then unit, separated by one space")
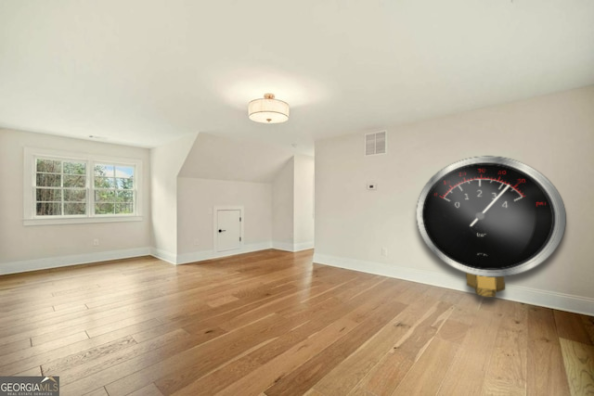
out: 3.25 bar
